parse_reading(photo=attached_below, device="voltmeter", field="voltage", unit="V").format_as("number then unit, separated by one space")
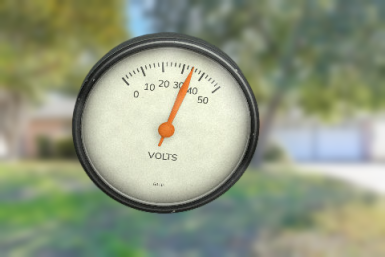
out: 34 V
